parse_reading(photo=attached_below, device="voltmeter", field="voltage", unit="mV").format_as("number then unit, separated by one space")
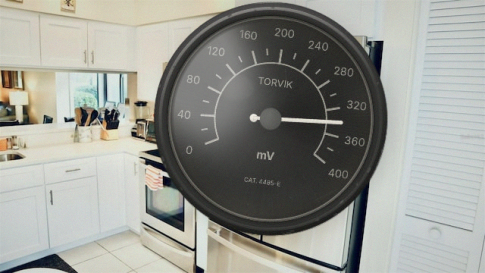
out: 340 mV
